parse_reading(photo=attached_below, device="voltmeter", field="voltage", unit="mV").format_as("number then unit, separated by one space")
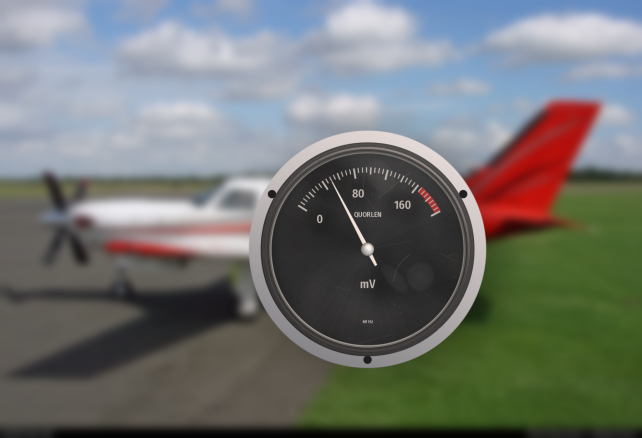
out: 50 mV
